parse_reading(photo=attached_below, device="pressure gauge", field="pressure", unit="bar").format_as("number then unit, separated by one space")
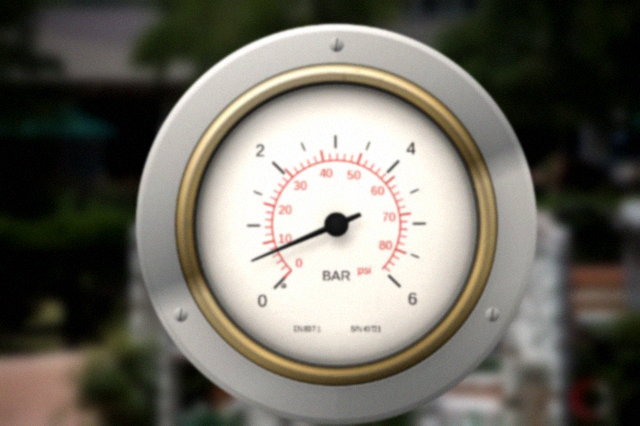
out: 0.5 bar
